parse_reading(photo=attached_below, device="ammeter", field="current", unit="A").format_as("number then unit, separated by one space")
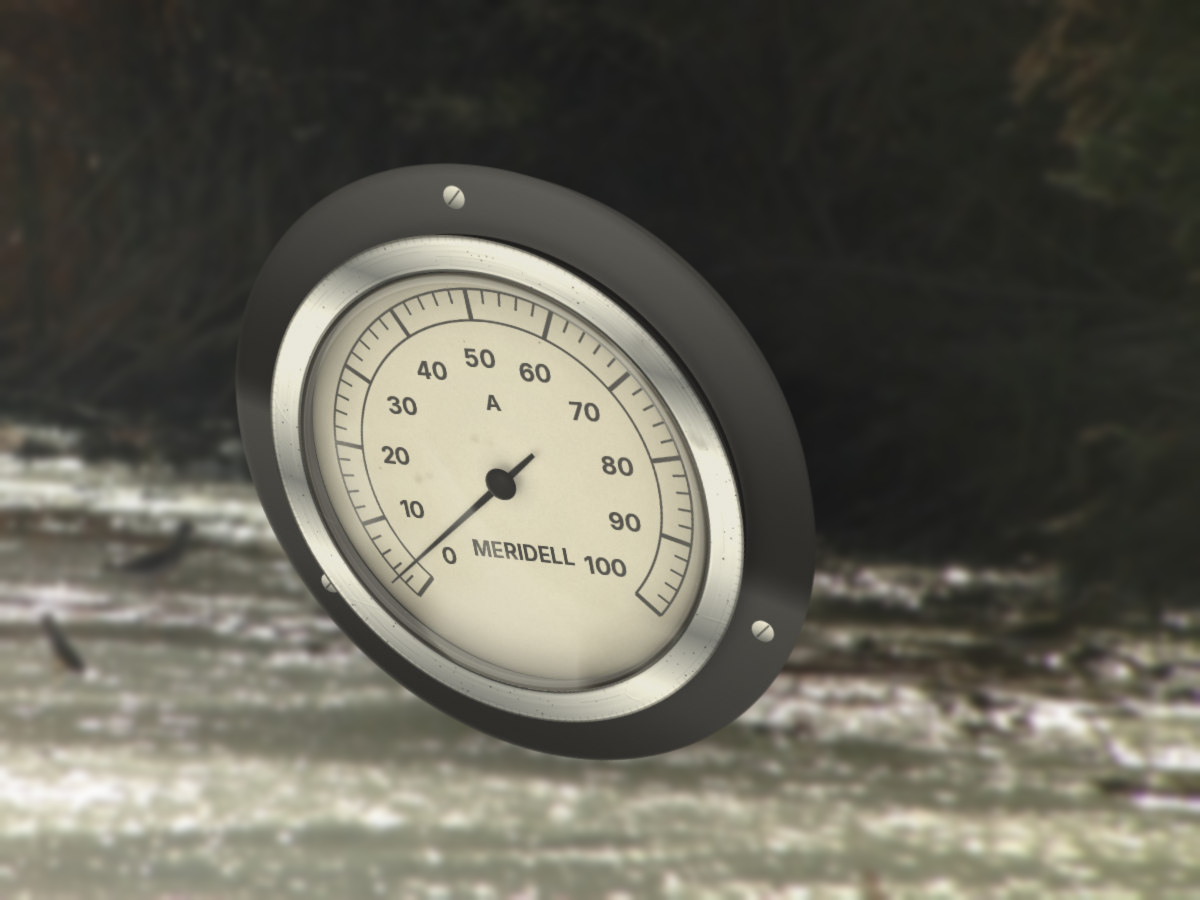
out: 3 A
